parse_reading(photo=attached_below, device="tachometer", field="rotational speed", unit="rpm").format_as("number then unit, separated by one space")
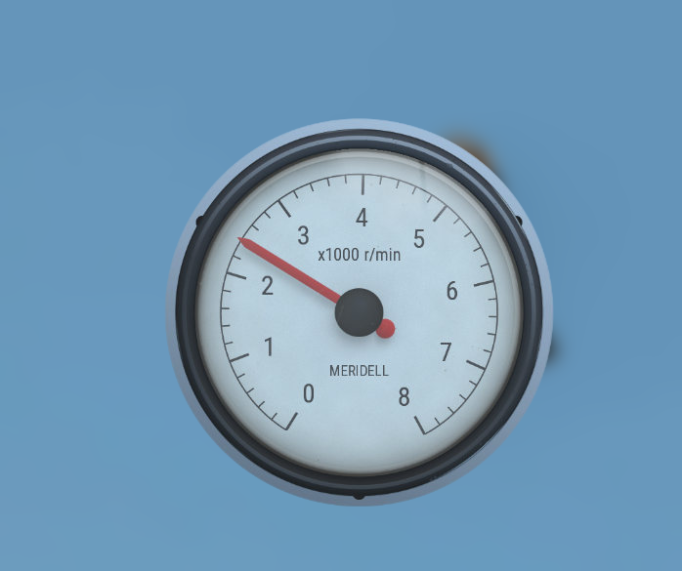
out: 2400 rpm
